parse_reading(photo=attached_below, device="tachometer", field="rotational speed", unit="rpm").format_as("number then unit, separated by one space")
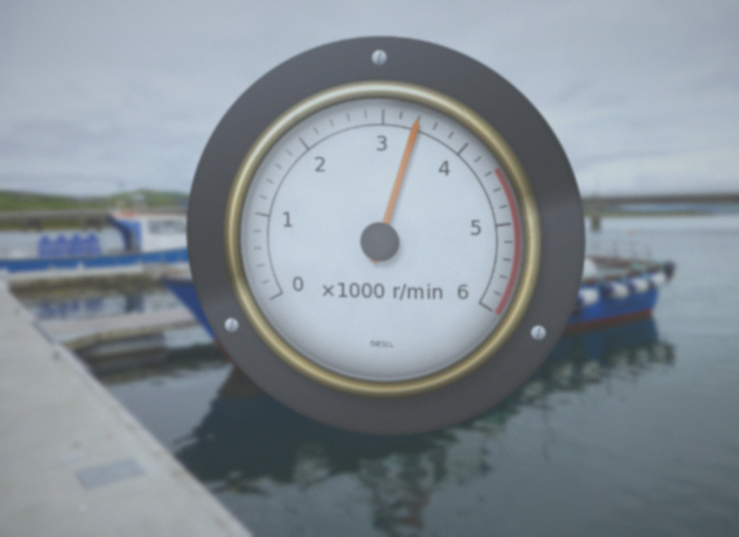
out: 3400 rpm
